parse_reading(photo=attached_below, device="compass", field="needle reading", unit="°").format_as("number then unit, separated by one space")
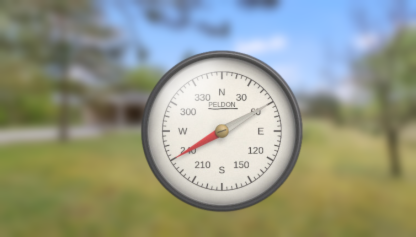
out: 240 °
